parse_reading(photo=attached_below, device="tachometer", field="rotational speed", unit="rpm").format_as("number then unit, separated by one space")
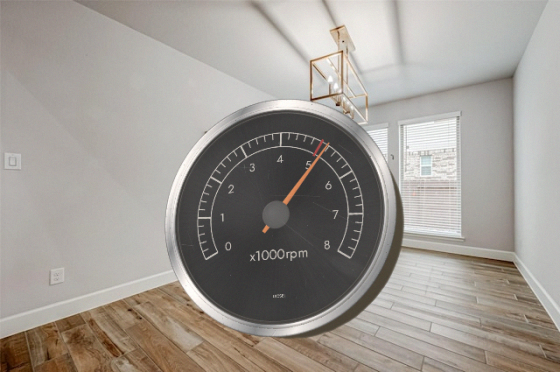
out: 5200 rpm
